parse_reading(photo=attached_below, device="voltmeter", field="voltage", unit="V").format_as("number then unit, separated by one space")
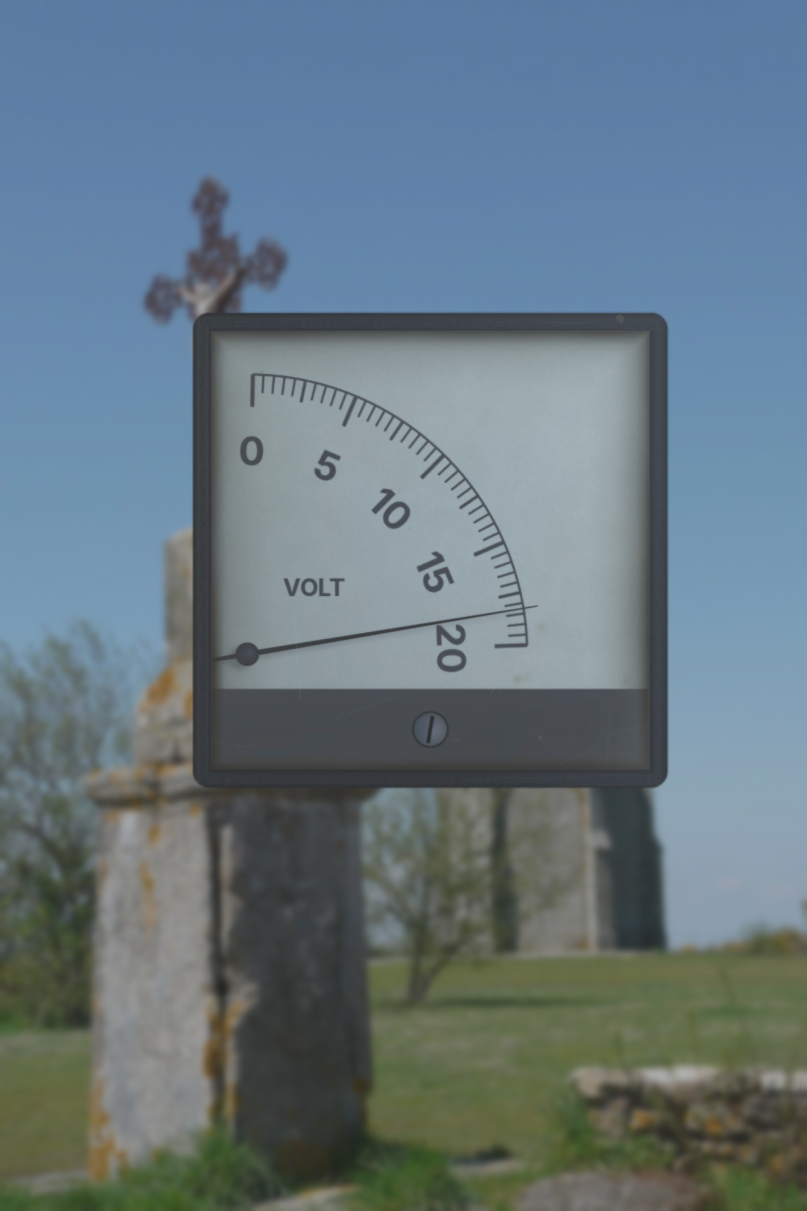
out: 18.25 V
